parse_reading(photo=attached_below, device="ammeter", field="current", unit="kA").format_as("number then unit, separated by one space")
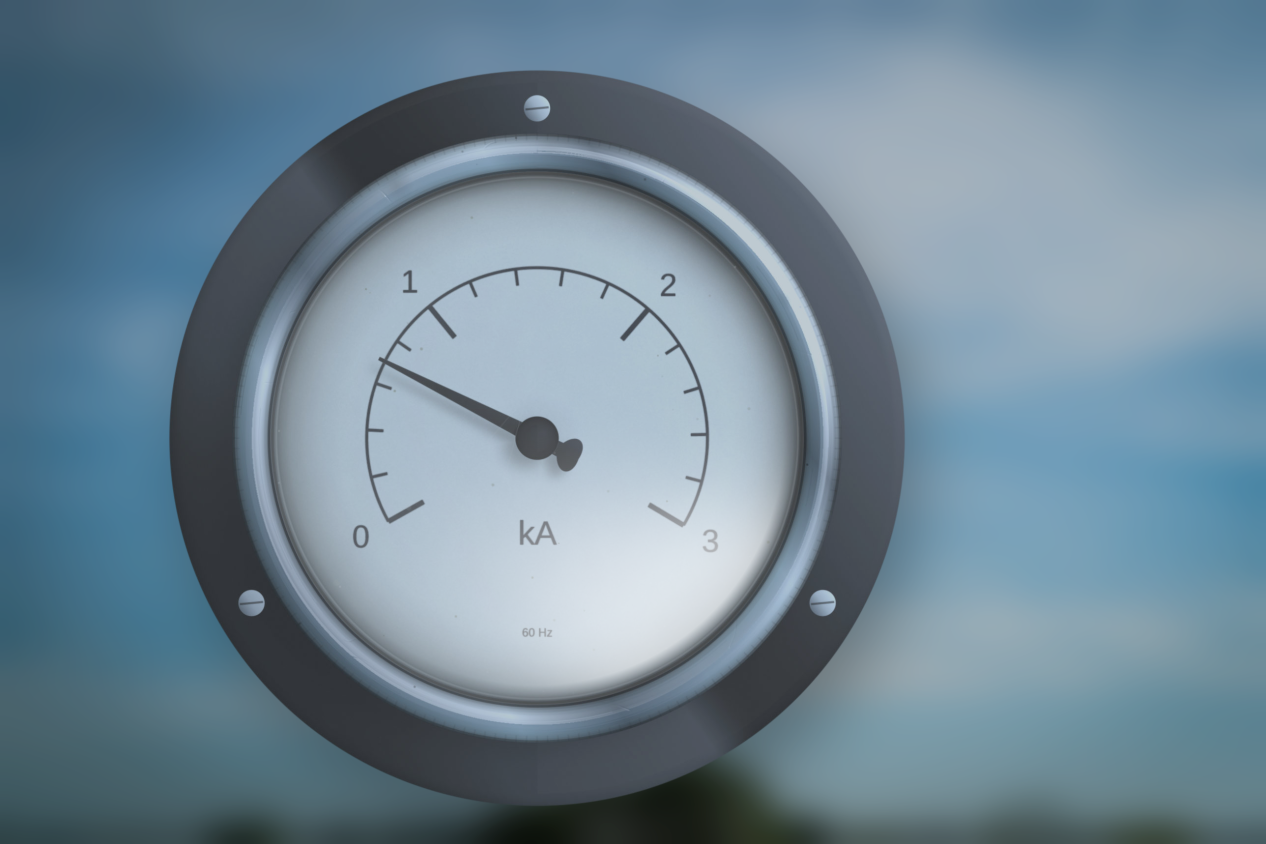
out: 0.7 kA
